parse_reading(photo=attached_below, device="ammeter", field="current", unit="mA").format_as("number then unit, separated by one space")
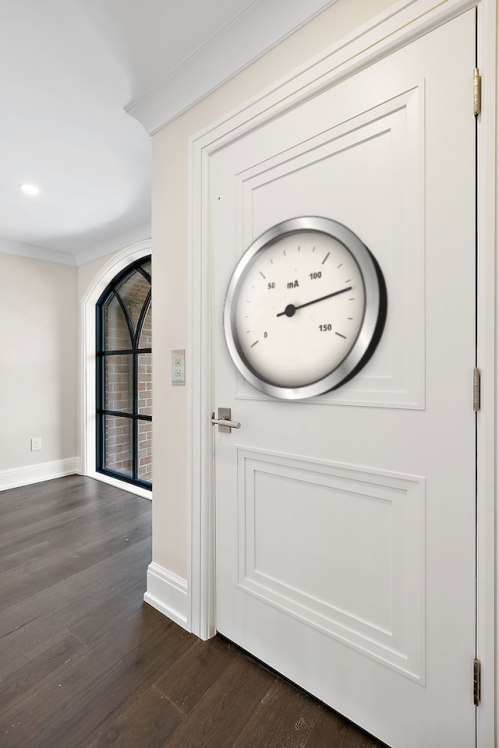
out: 125 mA
